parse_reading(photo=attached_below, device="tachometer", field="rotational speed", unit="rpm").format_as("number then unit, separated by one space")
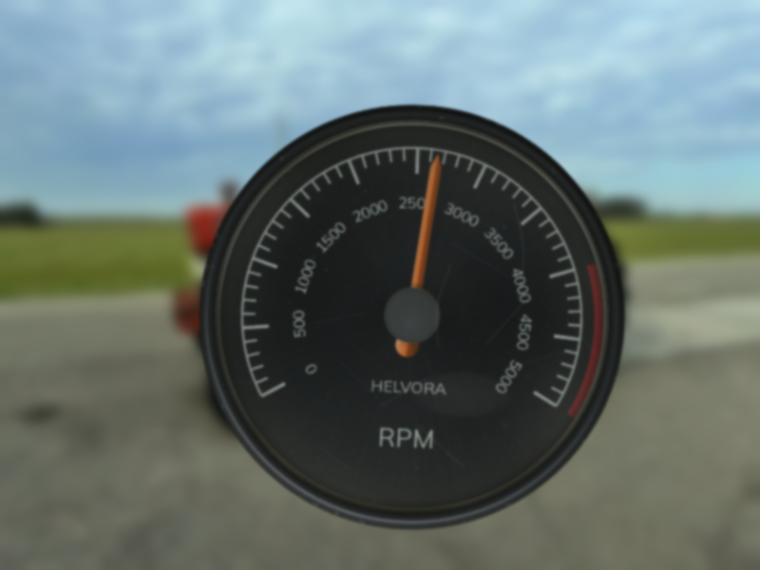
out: 2650 rpm
